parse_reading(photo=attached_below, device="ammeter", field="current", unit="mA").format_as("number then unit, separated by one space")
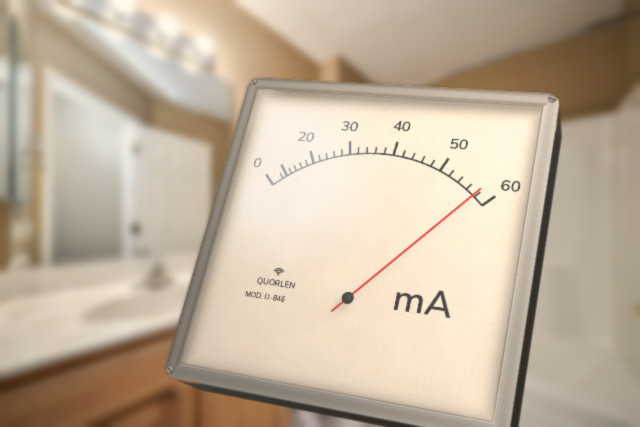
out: 58 mA
